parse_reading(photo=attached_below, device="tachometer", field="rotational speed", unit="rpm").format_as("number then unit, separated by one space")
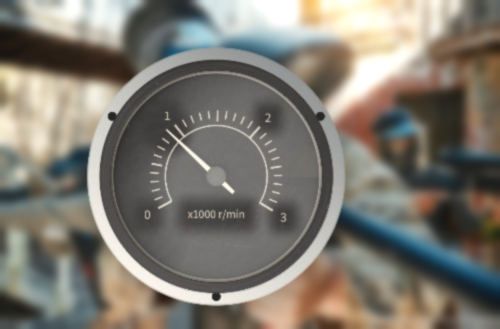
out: 900 rpm
